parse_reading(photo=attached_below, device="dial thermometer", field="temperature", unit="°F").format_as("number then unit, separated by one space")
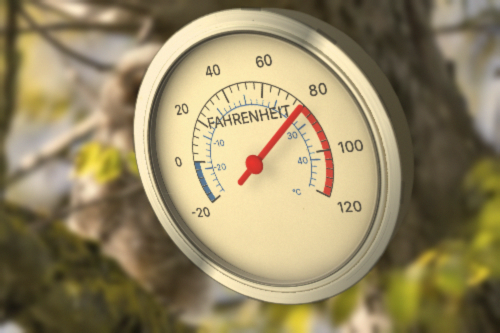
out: 80 °F
